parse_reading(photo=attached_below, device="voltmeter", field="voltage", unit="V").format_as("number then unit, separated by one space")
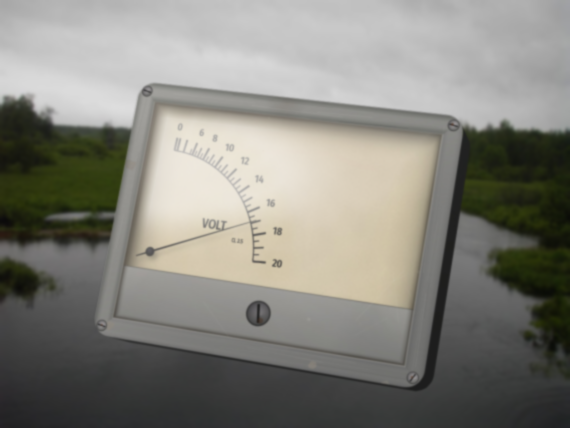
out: 17 V
